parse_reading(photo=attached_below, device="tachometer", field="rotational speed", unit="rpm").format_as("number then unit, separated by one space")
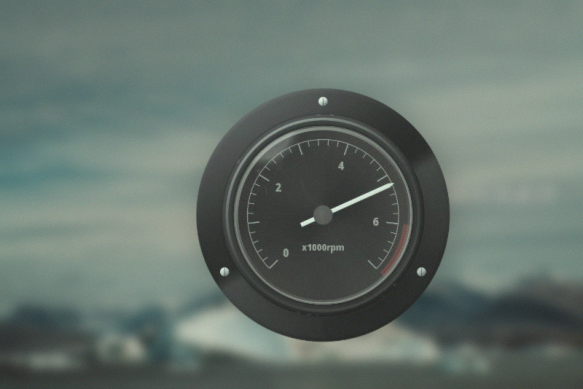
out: 5200 rpm
